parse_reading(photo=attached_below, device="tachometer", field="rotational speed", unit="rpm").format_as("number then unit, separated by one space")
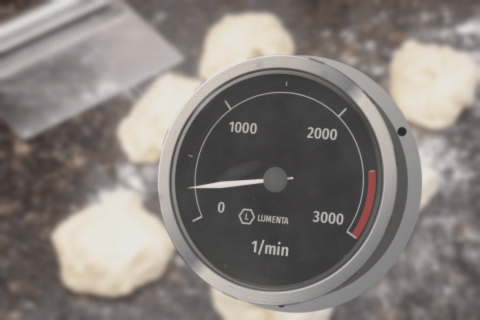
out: 250 rpm
